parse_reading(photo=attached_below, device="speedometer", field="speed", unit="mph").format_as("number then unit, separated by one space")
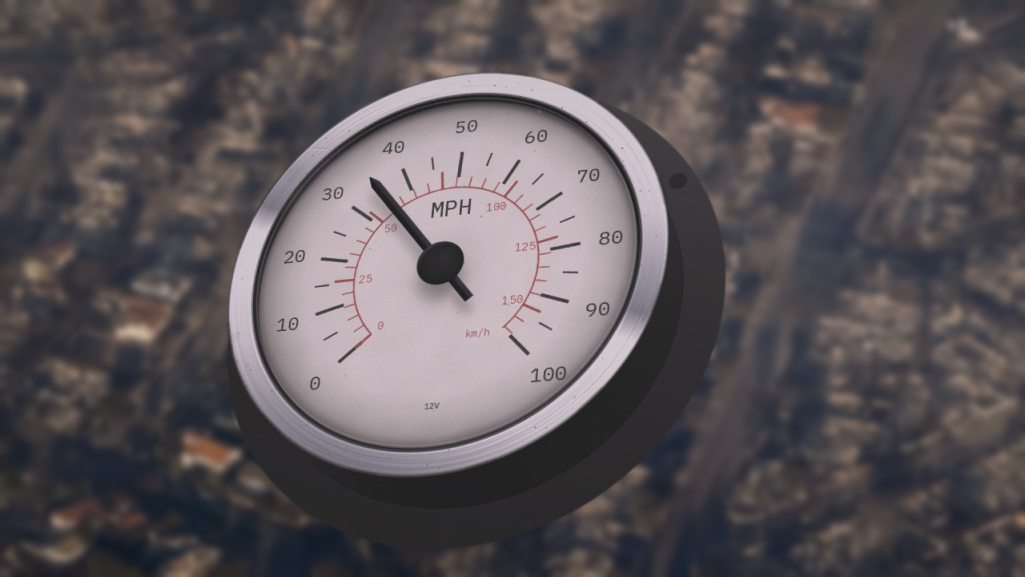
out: 35 mph
